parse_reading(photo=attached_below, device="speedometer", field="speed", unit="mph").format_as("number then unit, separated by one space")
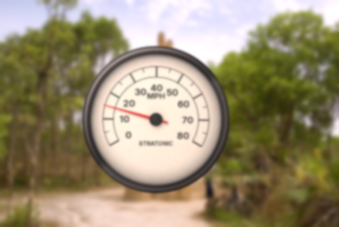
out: 15 mph
